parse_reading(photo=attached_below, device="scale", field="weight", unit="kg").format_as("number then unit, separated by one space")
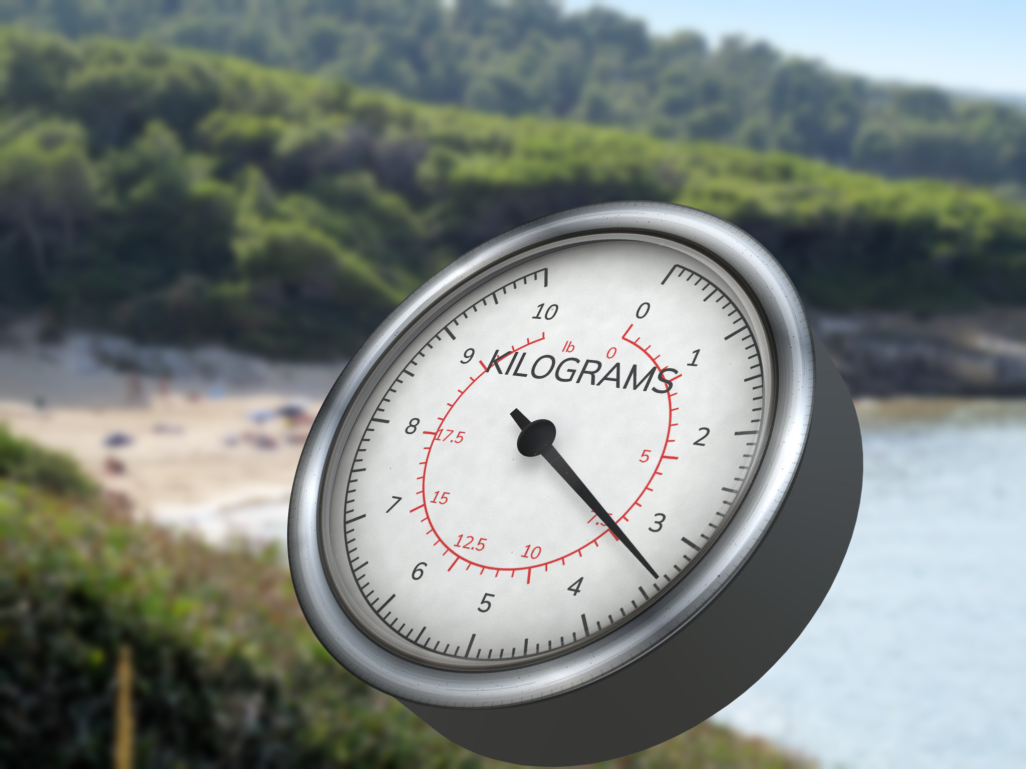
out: 3.35 kg
